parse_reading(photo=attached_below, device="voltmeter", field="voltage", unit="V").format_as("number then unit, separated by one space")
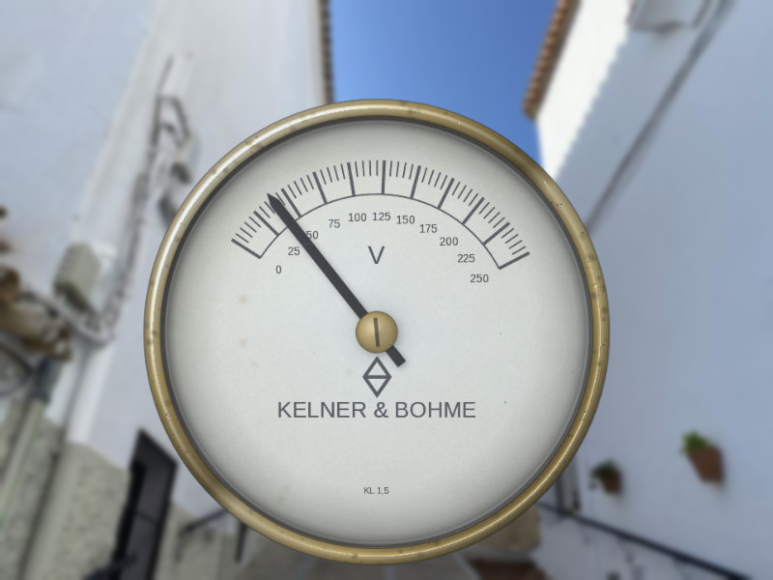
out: 40 V
